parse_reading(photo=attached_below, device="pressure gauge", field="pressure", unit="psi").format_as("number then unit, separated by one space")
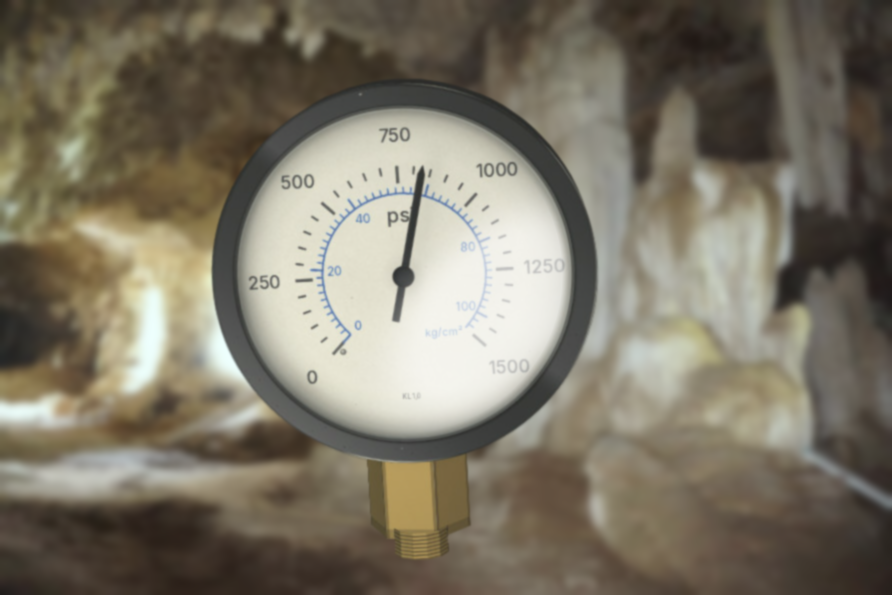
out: 825 psi
